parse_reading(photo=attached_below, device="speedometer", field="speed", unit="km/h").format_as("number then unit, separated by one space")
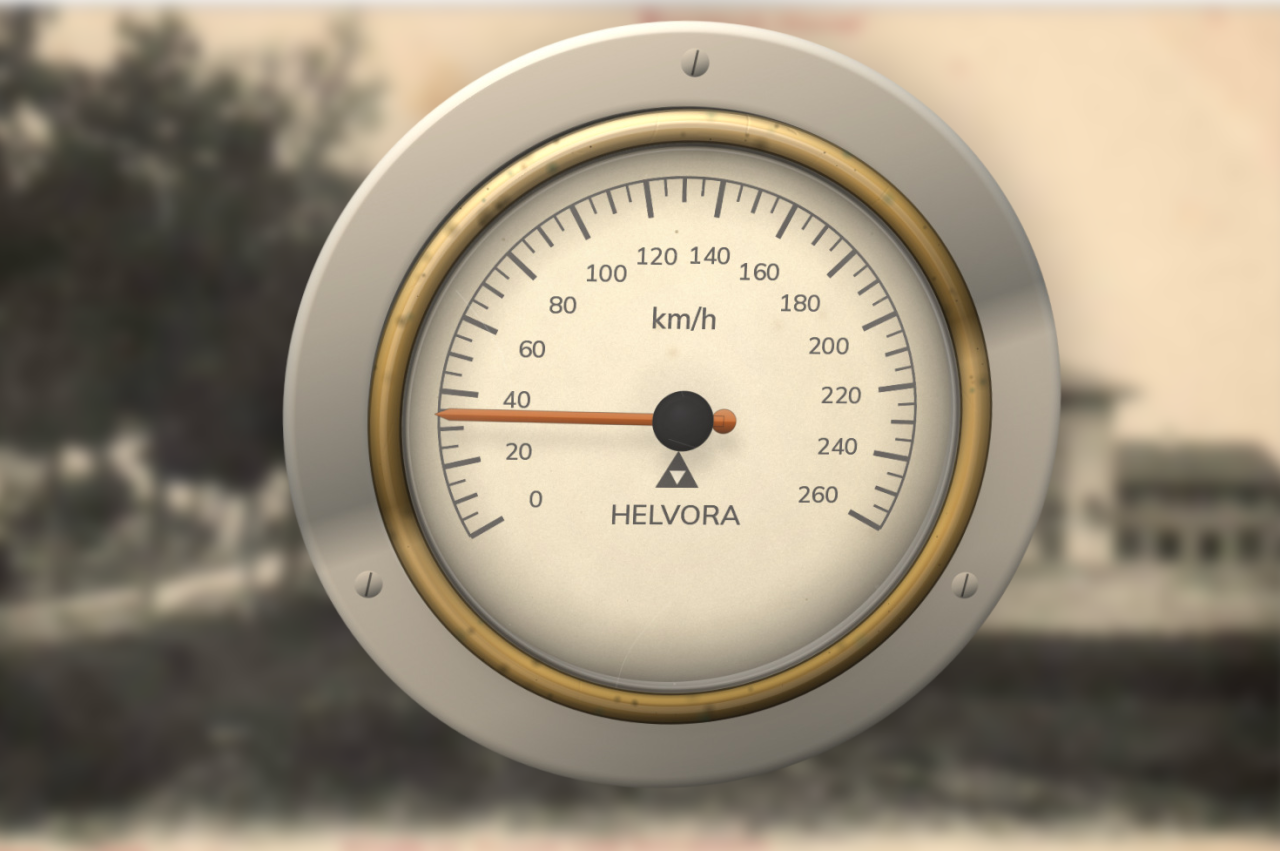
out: 35 km/h
